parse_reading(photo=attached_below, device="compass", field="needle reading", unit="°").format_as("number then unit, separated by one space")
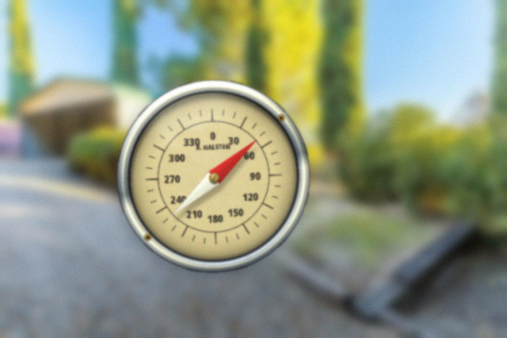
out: 50 °
